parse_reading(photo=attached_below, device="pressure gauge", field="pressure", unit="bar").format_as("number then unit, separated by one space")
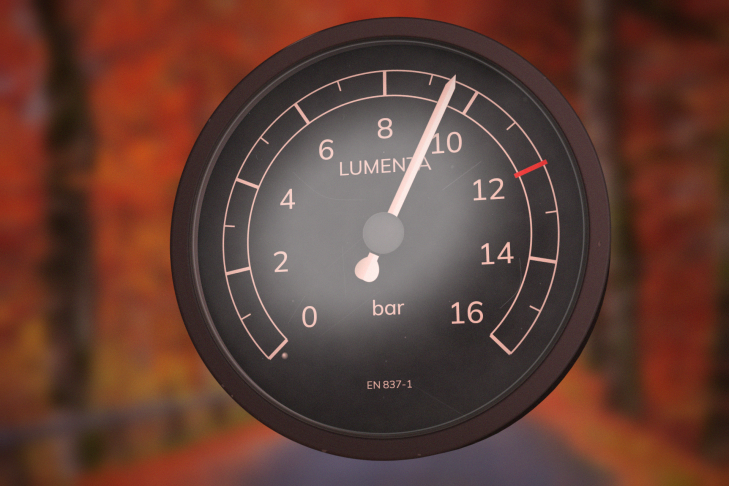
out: 9.5 bar
